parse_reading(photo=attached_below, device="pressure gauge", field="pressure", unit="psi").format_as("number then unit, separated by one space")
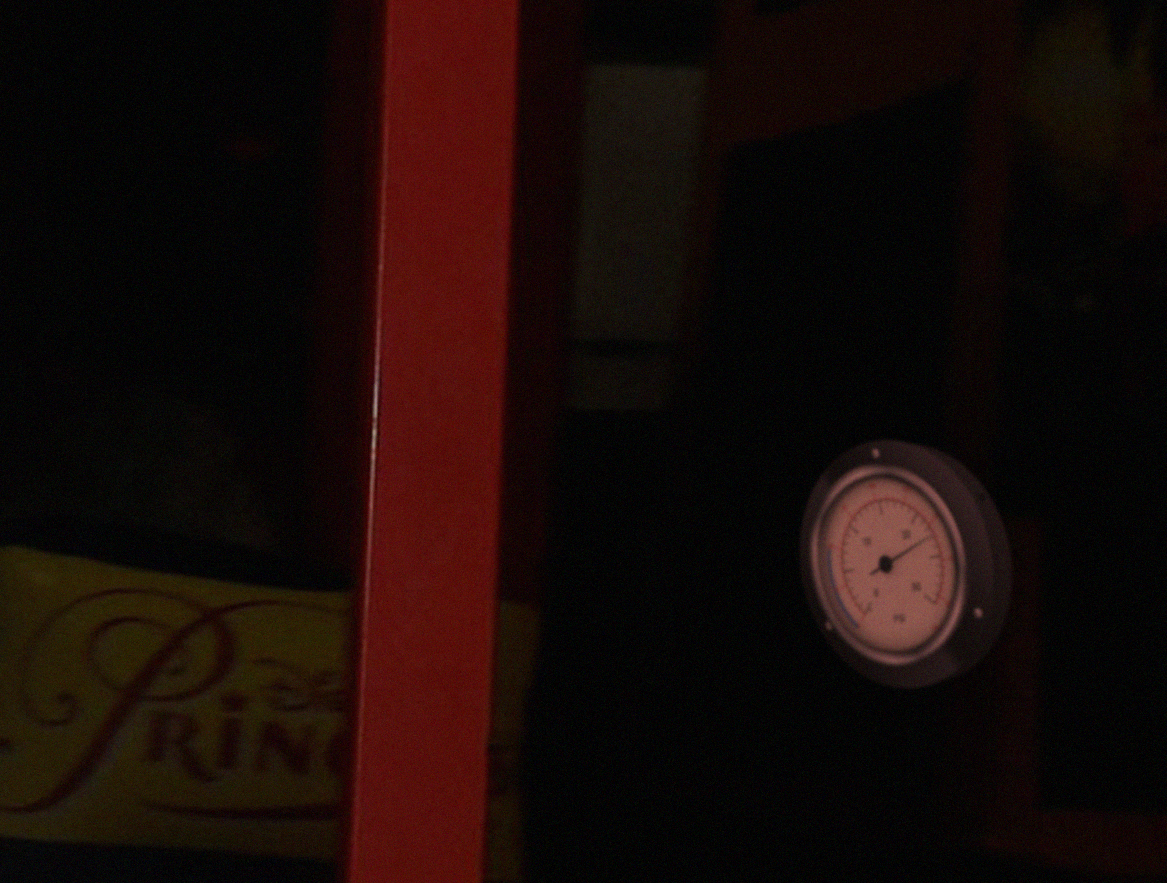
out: 23 psi
